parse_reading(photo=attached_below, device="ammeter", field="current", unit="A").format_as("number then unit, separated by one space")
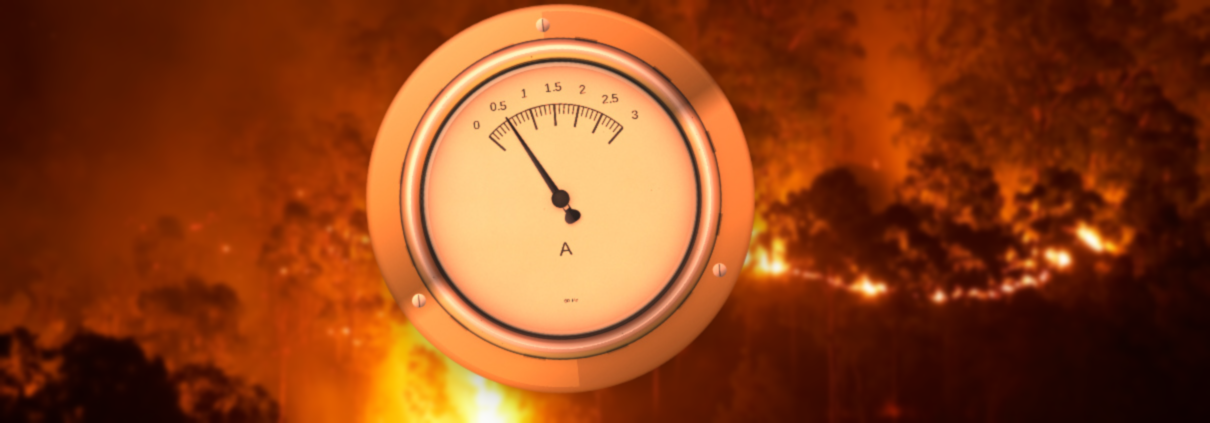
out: 0.5 A
